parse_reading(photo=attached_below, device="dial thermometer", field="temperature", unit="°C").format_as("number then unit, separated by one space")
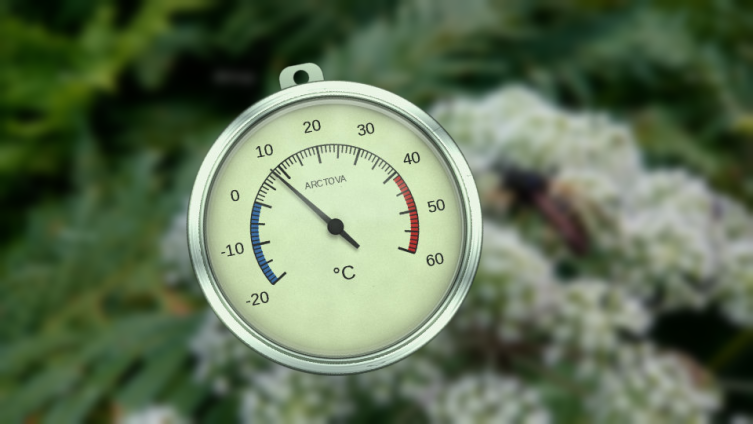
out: 8 °C
